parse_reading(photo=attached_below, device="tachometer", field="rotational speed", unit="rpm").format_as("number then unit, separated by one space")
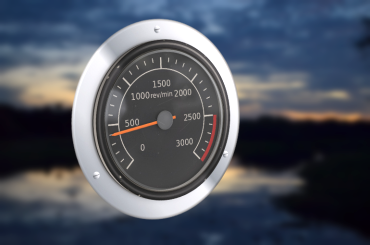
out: 400 rpm
